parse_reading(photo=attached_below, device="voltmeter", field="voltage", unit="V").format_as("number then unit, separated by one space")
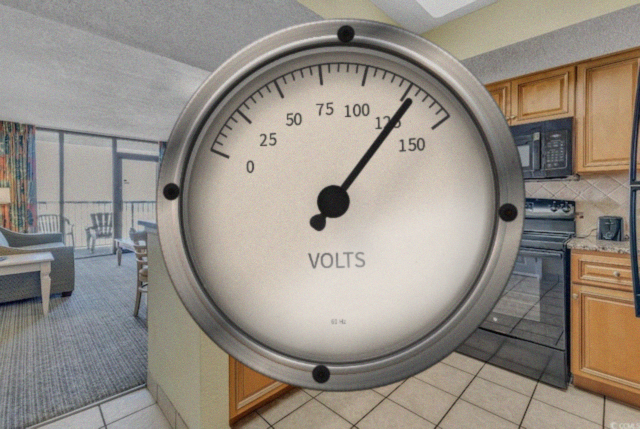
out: 130 V
